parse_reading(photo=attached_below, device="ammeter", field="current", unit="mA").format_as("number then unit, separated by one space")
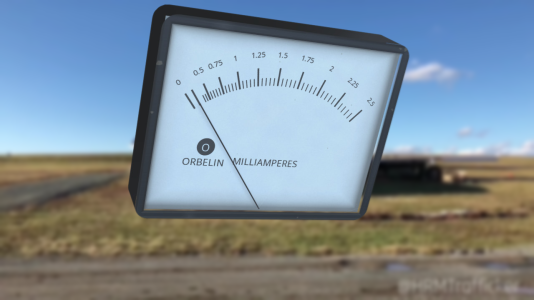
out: 0.25 mA
